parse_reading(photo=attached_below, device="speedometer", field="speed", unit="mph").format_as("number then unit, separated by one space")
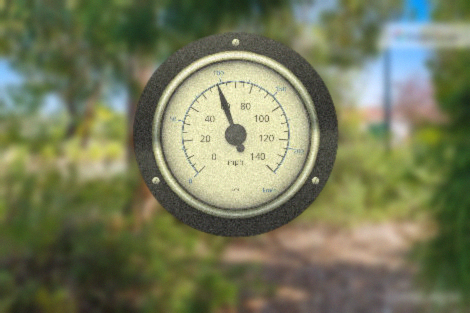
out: 60 mph
